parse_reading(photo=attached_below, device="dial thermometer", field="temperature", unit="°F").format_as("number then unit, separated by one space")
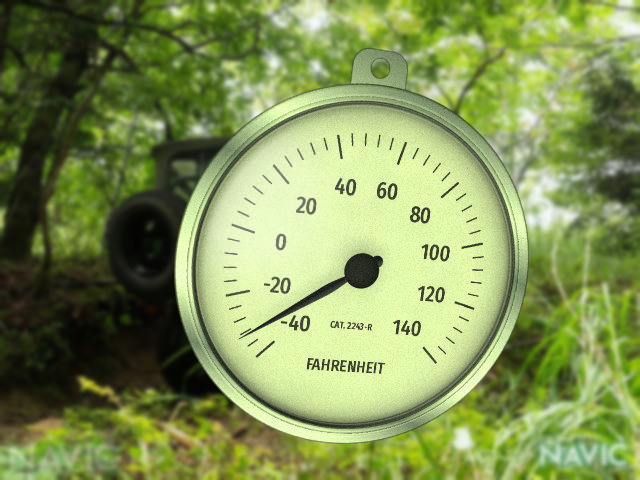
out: -32 °F
